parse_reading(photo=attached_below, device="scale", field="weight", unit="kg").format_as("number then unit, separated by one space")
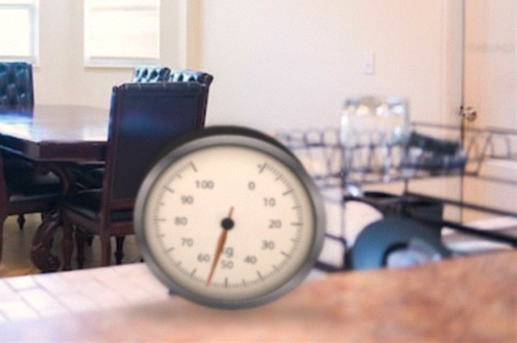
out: 55 kg
